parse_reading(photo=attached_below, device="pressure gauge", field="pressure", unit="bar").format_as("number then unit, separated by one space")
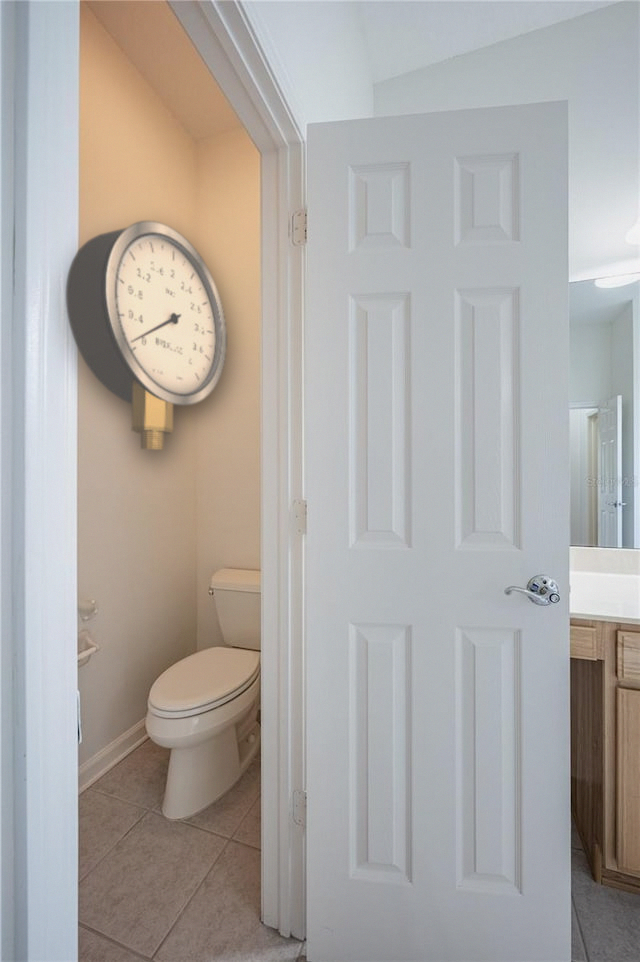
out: 0.1 bar
